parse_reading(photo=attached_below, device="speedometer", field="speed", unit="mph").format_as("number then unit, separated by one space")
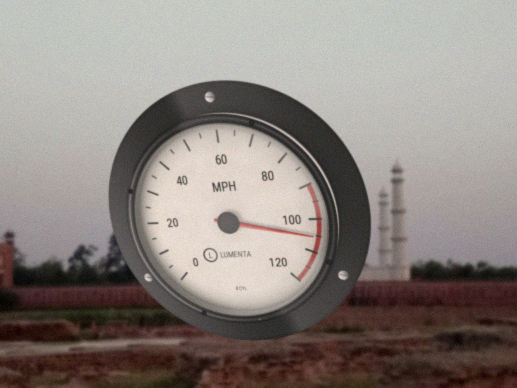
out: 105 mph
